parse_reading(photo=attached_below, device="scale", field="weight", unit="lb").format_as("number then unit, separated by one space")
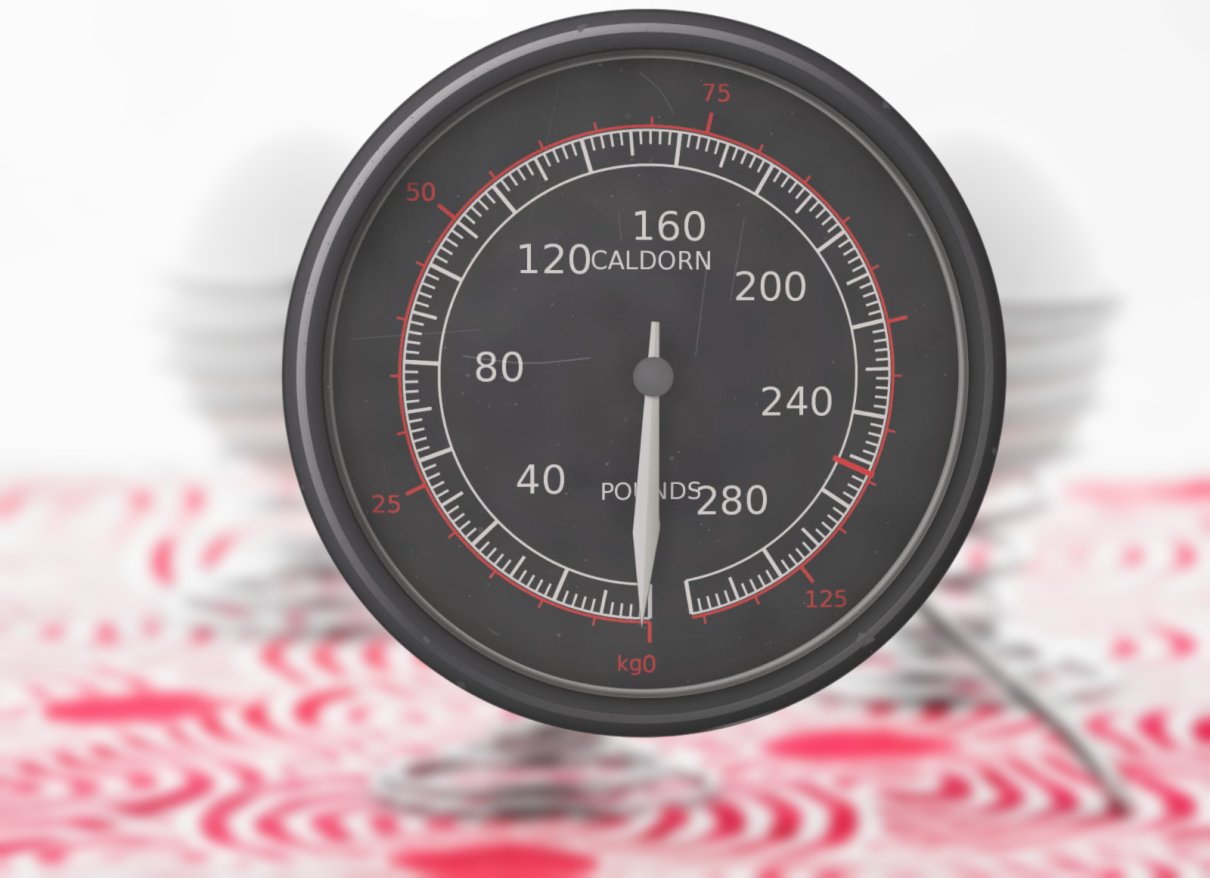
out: 2 lb
